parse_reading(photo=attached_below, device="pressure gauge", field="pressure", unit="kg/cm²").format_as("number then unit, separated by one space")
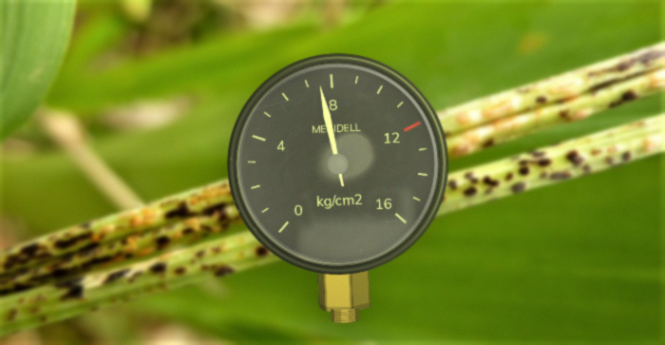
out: 7.5 kg/cm²
